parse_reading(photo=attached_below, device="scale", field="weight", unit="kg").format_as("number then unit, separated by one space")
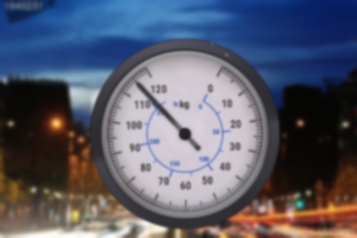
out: 115 kg
